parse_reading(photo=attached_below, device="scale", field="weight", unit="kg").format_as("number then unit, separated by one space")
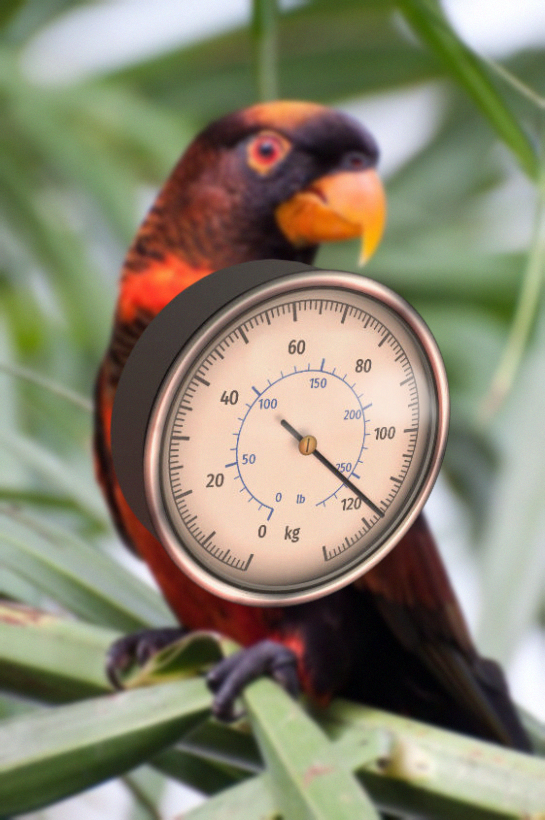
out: 117 kg
